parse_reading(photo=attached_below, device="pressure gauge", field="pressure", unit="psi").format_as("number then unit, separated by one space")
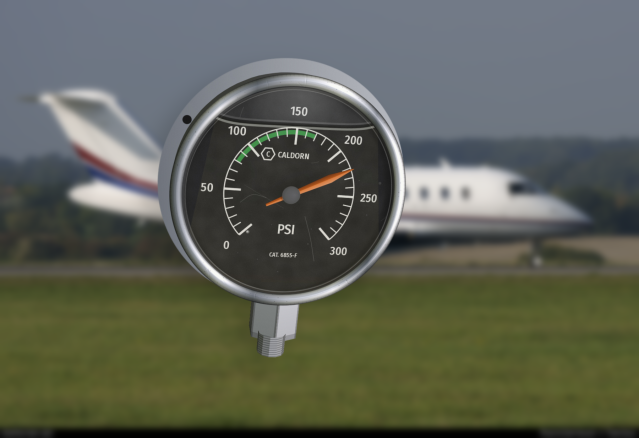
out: 220 psi
